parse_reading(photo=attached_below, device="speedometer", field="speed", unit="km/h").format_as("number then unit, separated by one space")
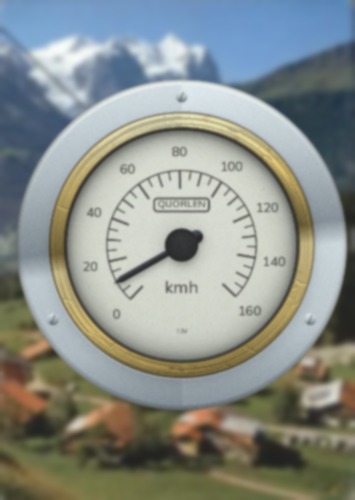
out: 10 km/h
